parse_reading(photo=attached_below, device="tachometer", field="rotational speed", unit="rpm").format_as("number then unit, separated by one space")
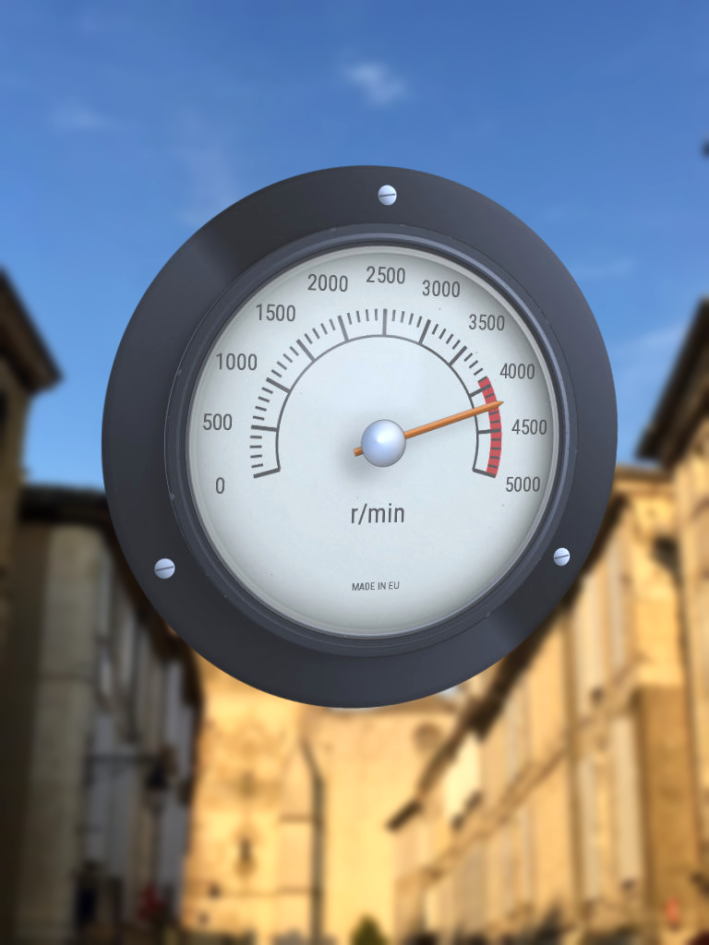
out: 4200 rpm
